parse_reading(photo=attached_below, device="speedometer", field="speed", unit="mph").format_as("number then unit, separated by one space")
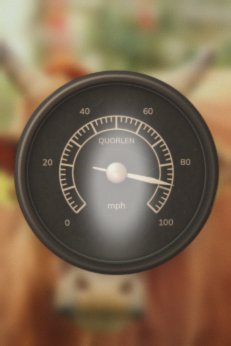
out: 88 mph
